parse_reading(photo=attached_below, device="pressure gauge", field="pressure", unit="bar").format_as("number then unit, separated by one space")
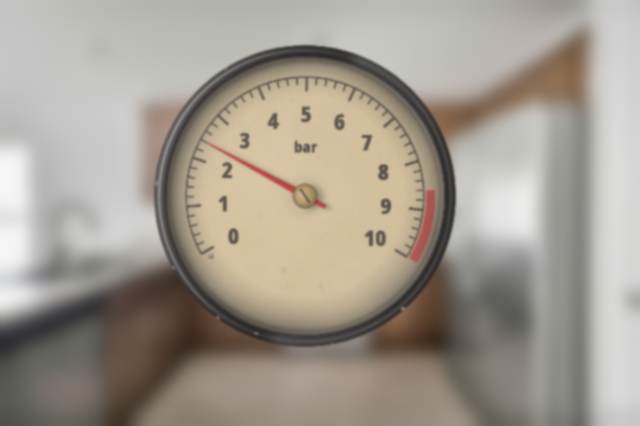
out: 2.4 bar
